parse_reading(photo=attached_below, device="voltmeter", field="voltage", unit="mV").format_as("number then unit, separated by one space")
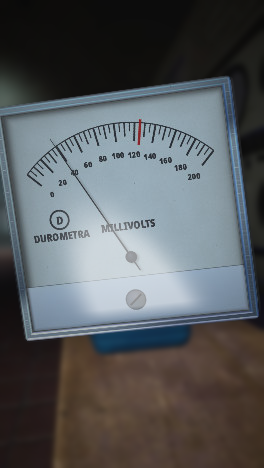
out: 40 mV
